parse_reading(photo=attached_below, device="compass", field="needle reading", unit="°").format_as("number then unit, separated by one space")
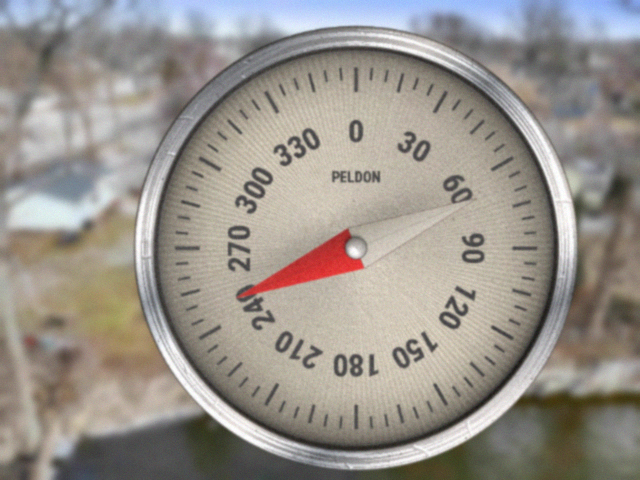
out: 247.5 °
